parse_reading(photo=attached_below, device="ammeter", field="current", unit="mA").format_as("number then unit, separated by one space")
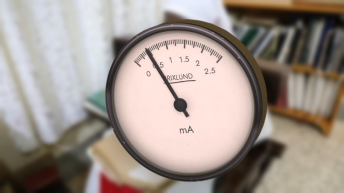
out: 0.5 mA
